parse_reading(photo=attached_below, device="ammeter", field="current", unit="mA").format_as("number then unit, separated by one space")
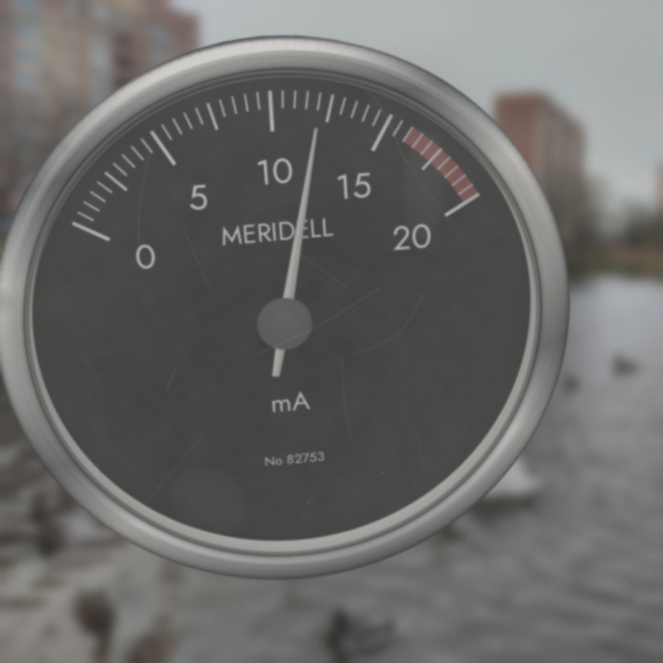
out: 12 mA
